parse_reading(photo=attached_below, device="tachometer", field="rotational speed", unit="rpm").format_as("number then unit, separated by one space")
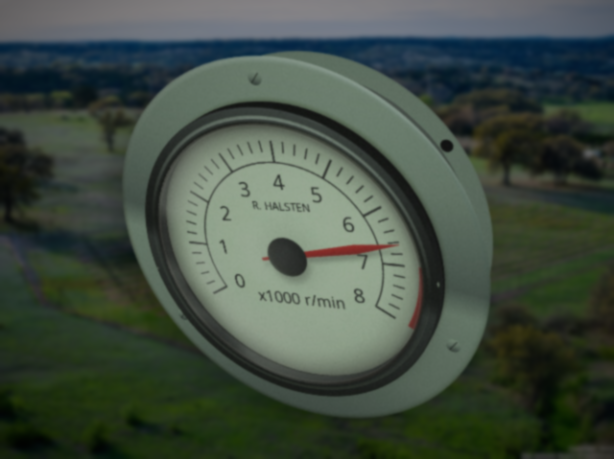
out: 6600 rpm
